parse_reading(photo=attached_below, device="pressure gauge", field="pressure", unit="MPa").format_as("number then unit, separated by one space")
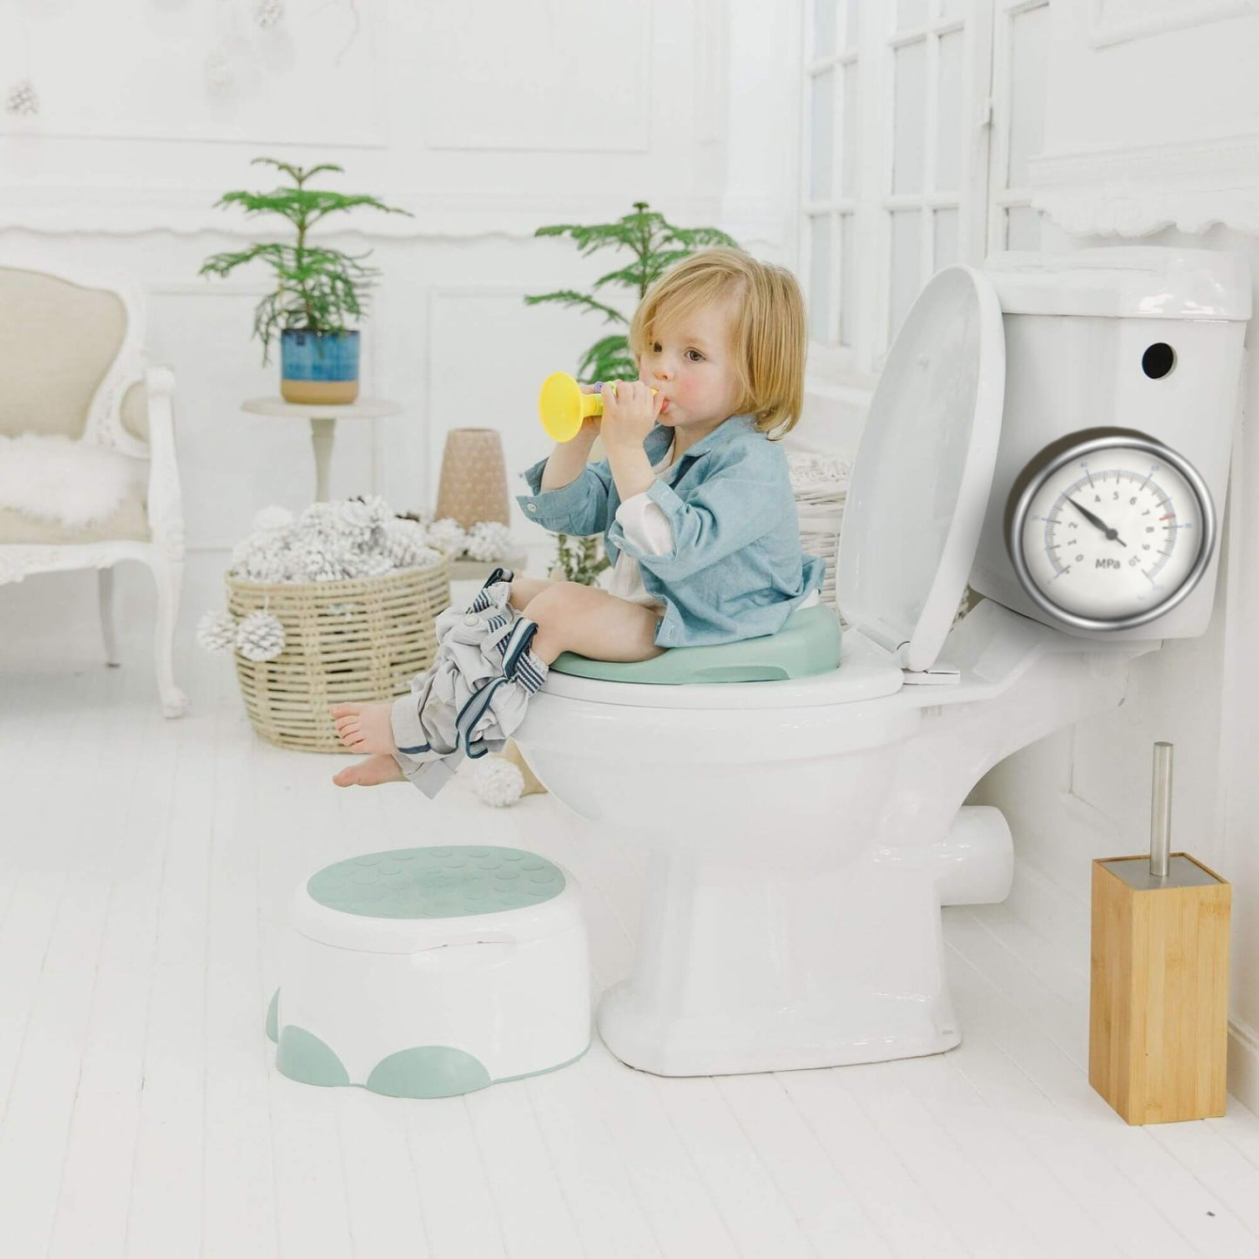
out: 3 MPa
